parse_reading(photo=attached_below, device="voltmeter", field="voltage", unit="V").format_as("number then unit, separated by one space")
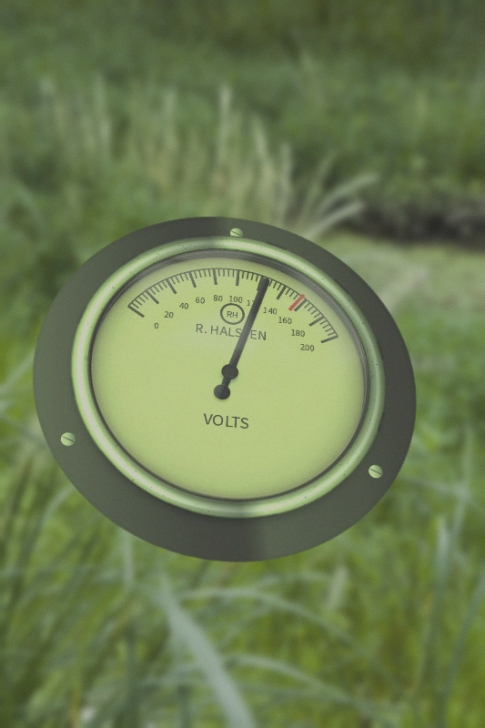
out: 124 V
